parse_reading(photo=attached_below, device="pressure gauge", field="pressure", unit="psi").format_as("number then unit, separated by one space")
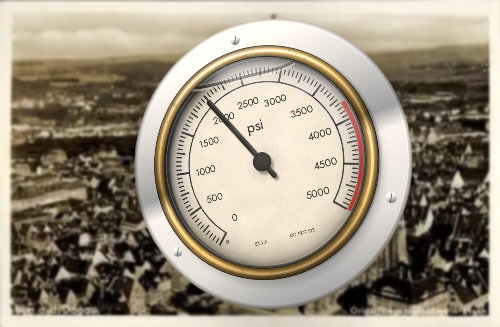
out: 2000 psi
